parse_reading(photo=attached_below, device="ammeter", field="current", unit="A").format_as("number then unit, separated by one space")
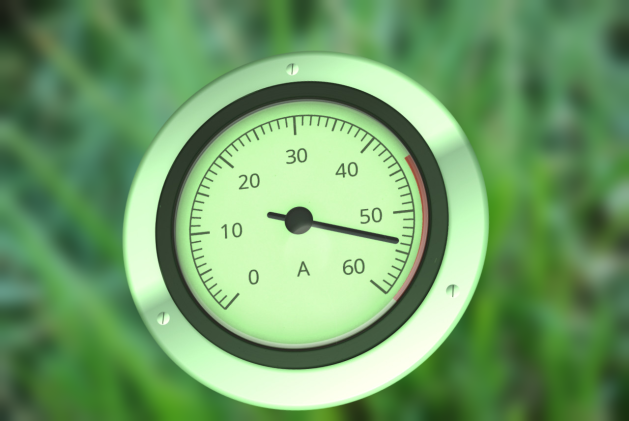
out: 54 A
